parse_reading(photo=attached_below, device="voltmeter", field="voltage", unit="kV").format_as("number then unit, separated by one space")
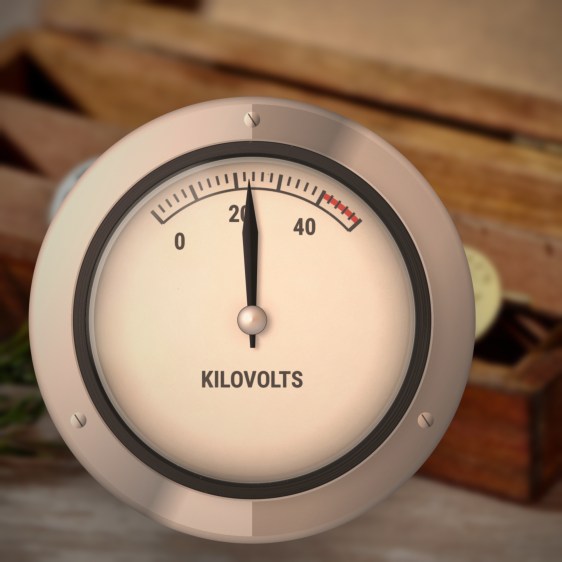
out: 23 kV
